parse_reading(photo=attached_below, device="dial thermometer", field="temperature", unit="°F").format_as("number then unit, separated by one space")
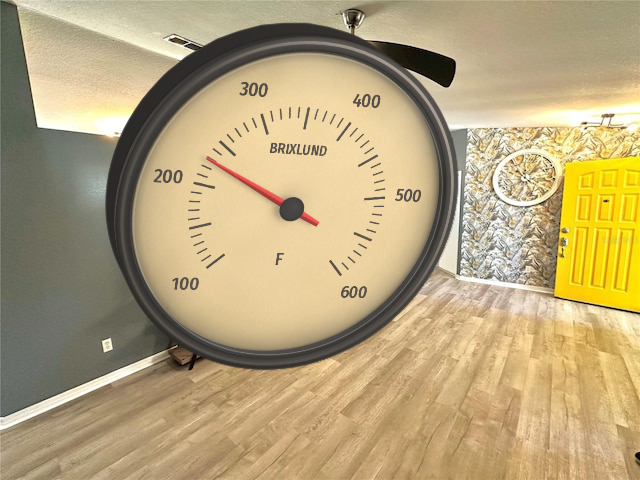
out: 230 °F
